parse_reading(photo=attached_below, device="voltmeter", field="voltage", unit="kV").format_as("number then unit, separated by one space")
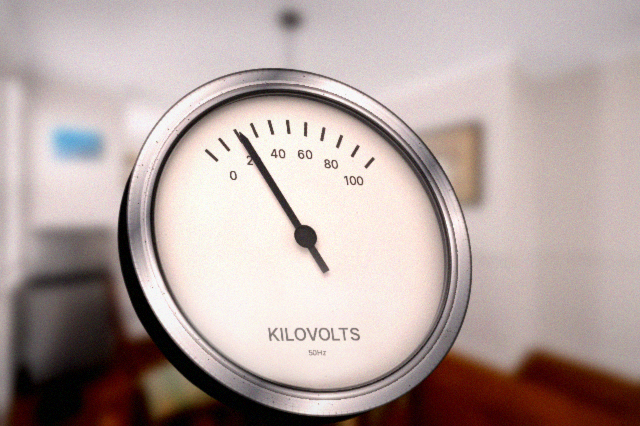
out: 20 kV
